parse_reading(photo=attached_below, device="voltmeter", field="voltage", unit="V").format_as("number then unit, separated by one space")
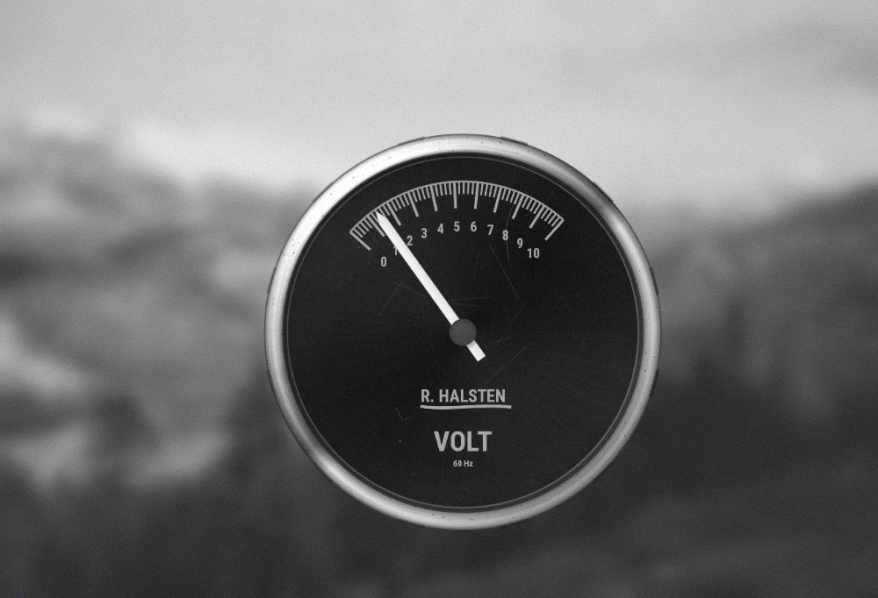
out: 1.4 V
